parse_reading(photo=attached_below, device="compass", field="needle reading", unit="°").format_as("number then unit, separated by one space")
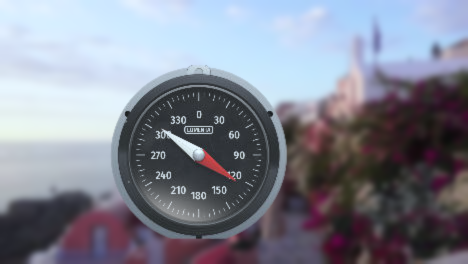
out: 125 °
